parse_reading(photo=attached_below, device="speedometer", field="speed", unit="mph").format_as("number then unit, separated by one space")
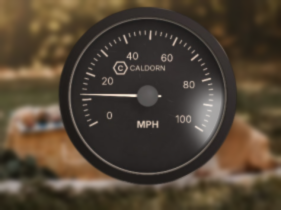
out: 12 mph
